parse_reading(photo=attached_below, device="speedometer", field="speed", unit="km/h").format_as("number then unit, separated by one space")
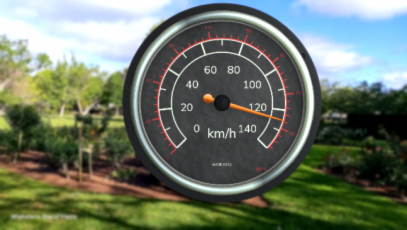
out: 125 km/h
